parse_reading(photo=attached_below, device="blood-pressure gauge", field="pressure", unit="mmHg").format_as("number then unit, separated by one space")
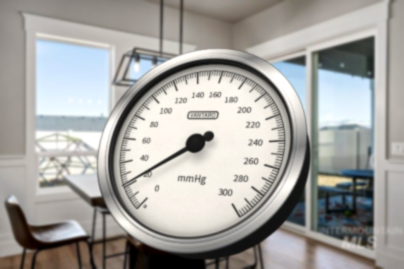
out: 20 mmHg
